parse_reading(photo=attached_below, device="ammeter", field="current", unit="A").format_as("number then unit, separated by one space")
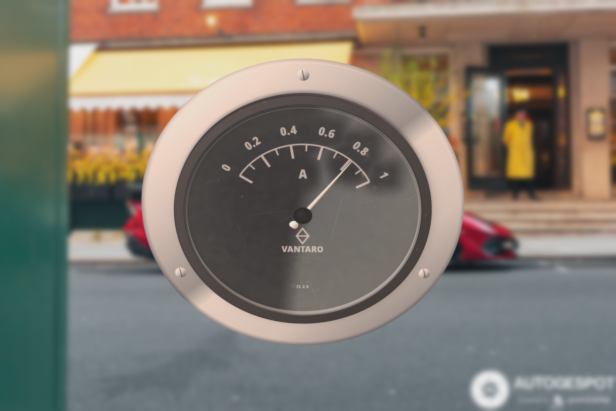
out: 0.8 A
